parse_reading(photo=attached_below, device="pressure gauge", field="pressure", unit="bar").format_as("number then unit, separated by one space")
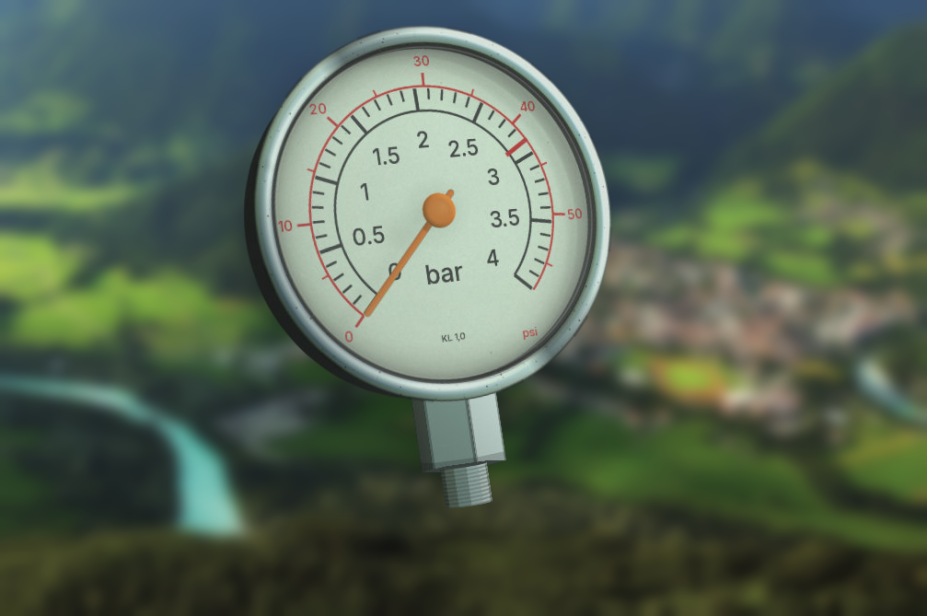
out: 0 bar
